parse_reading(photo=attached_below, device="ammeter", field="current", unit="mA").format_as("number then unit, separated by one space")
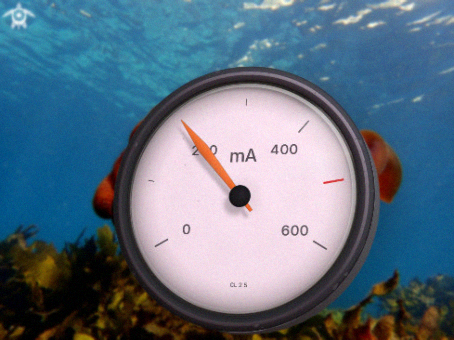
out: 200 mA
